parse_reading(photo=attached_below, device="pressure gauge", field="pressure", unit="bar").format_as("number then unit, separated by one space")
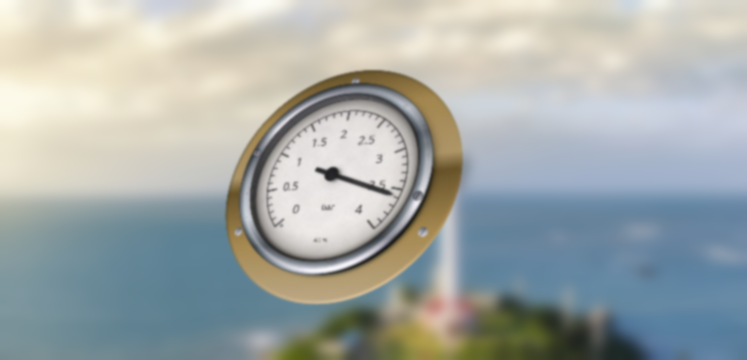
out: 3.6 bar
